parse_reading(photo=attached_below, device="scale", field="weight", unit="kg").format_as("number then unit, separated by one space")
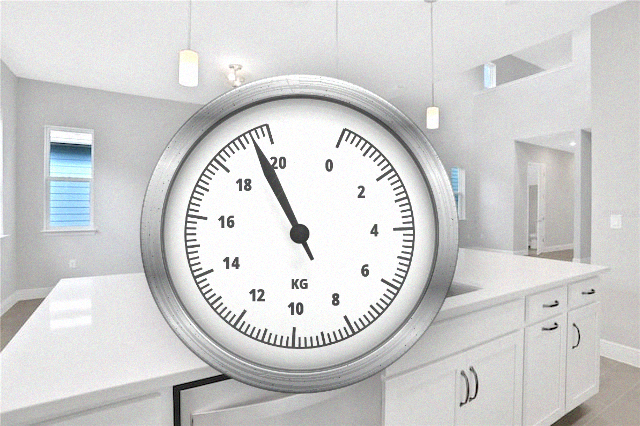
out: 19.4 kg
